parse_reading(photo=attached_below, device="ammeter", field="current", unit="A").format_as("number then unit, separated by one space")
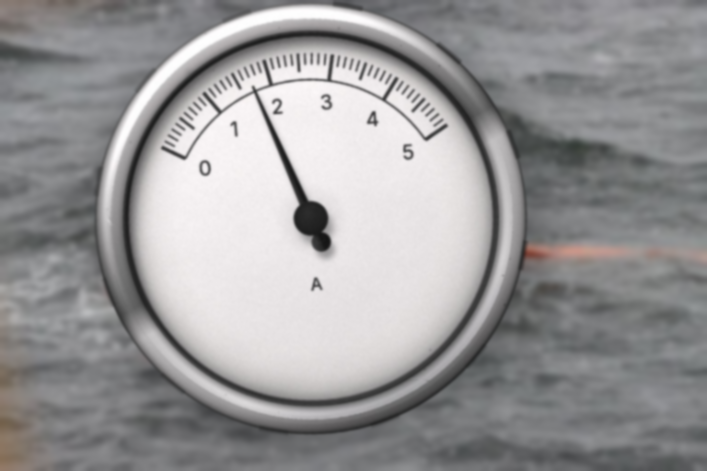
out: 1.7 A
